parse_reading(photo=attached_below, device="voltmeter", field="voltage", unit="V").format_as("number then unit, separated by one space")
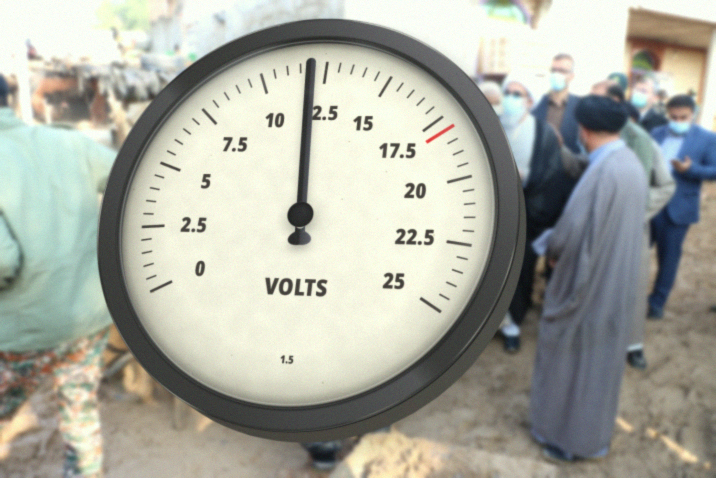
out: 12 V
